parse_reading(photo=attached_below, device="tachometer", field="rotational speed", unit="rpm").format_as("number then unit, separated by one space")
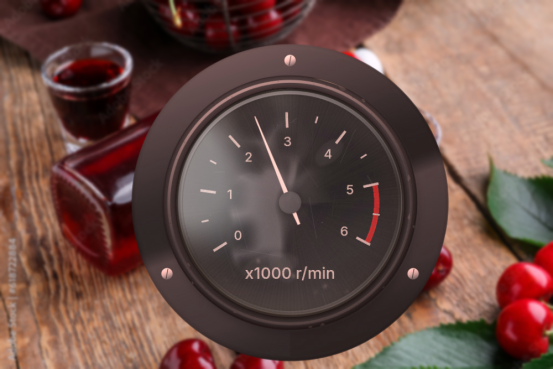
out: 2500 rpm
